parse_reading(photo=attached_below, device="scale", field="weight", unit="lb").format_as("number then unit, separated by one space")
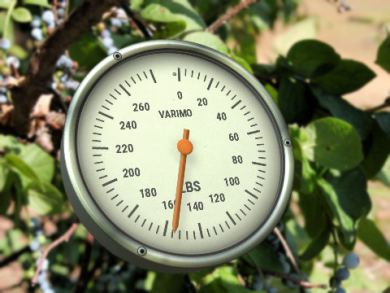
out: 156 lb
